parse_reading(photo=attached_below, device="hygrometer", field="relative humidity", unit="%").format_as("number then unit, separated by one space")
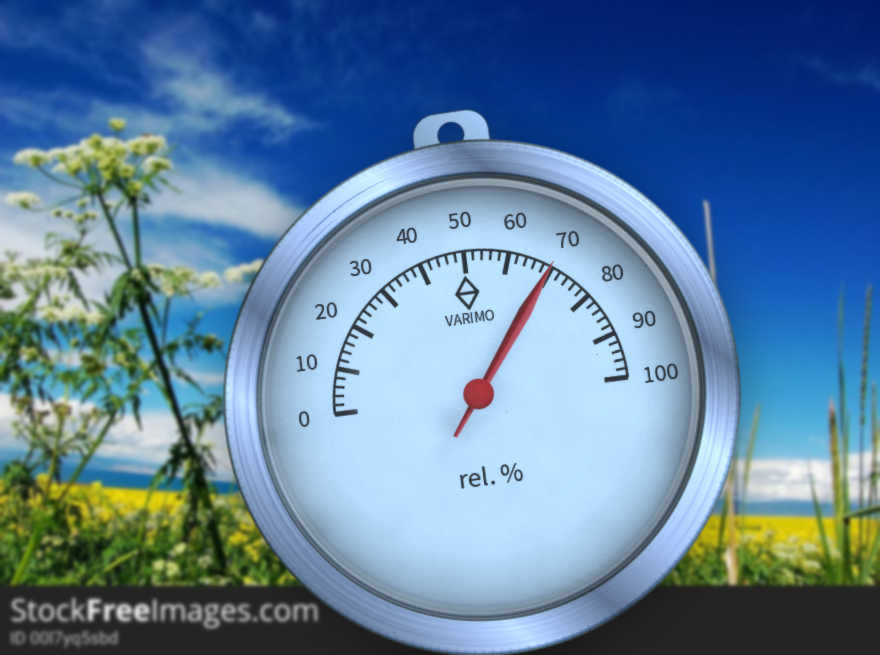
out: 70 %
